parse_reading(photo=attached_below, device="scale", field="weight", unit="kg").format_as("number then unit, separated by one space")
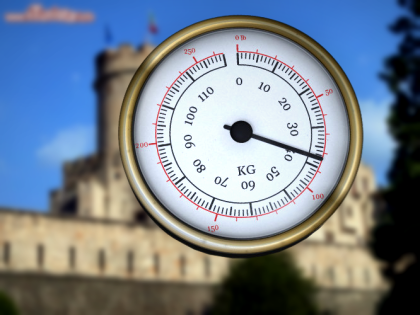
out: 38 kg
